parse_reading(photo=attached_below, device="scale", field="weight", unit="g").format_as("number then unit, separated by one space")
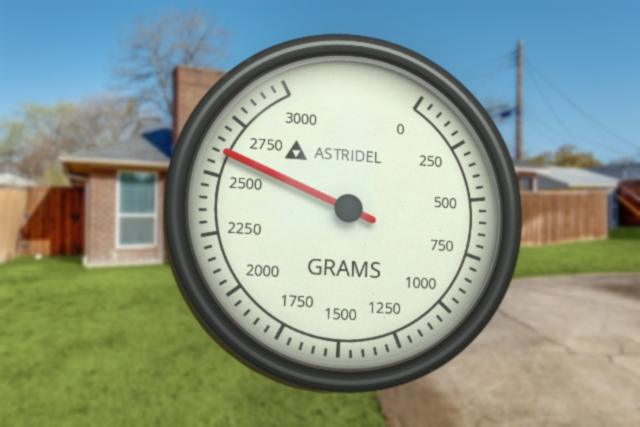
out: 2600 g
